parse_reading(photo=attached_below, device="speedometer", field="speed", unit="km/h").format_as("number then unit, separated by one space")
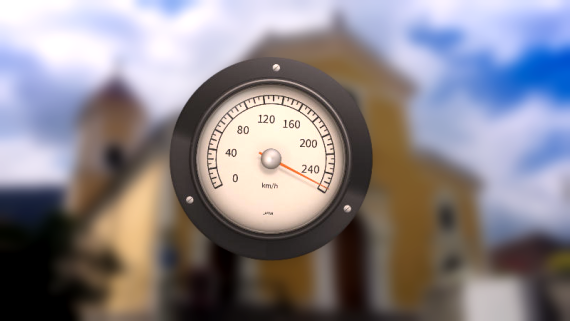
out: 255 km/h
